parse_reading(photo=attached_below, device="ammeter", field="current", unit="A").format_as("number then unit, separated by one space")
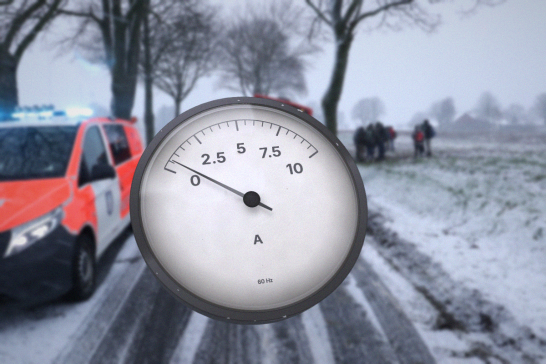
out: 0.5 A
